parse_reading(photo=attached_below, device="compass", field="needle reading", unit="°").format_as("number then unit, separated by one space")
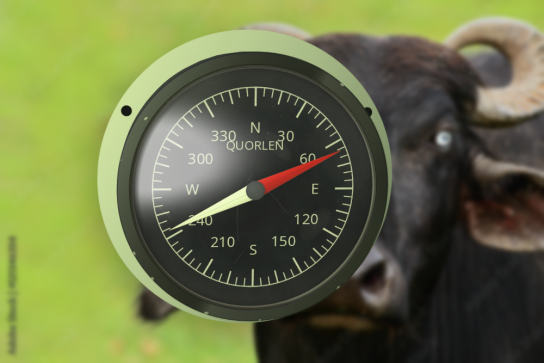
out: 65 °
